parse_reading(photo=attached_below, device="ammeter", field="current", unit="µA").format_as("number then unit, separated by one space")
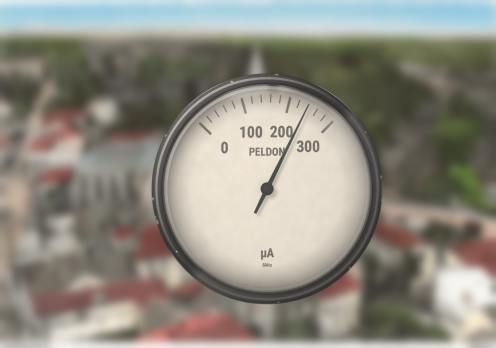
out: 240 µA
